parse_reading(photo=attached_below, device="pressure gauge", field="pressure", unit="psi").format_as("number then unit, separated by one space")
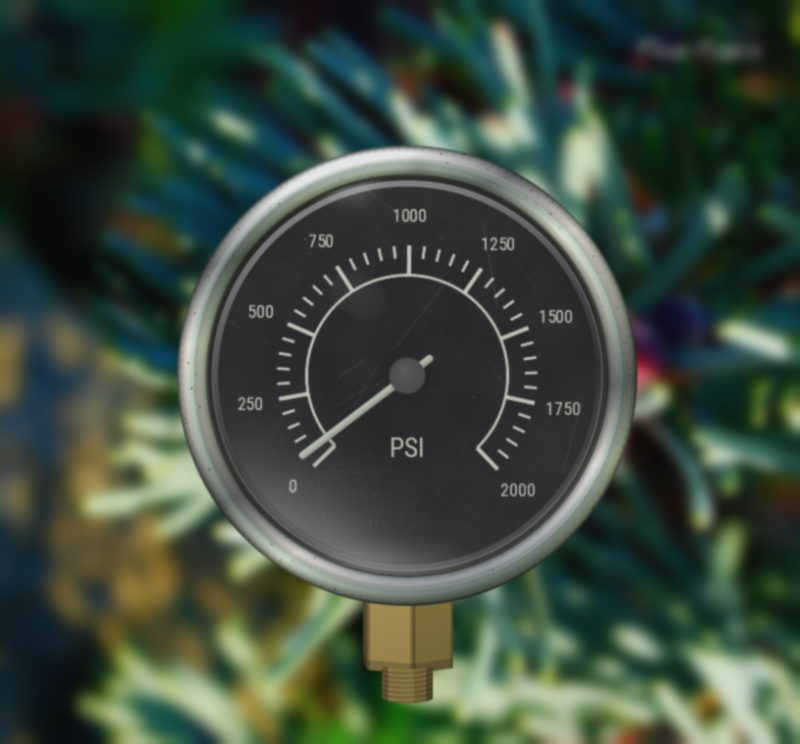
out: 50 psi
